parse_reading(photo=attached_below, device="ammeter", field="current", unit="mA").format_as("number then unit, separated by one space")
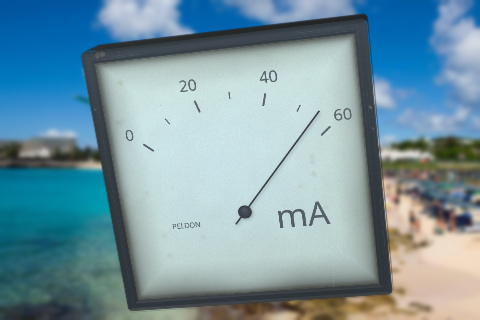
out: 55 mA
